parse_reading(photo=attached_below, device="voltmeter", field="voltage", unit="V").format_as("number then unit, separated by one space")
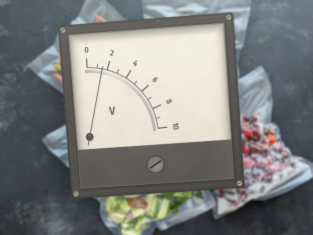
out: 1.5 V
